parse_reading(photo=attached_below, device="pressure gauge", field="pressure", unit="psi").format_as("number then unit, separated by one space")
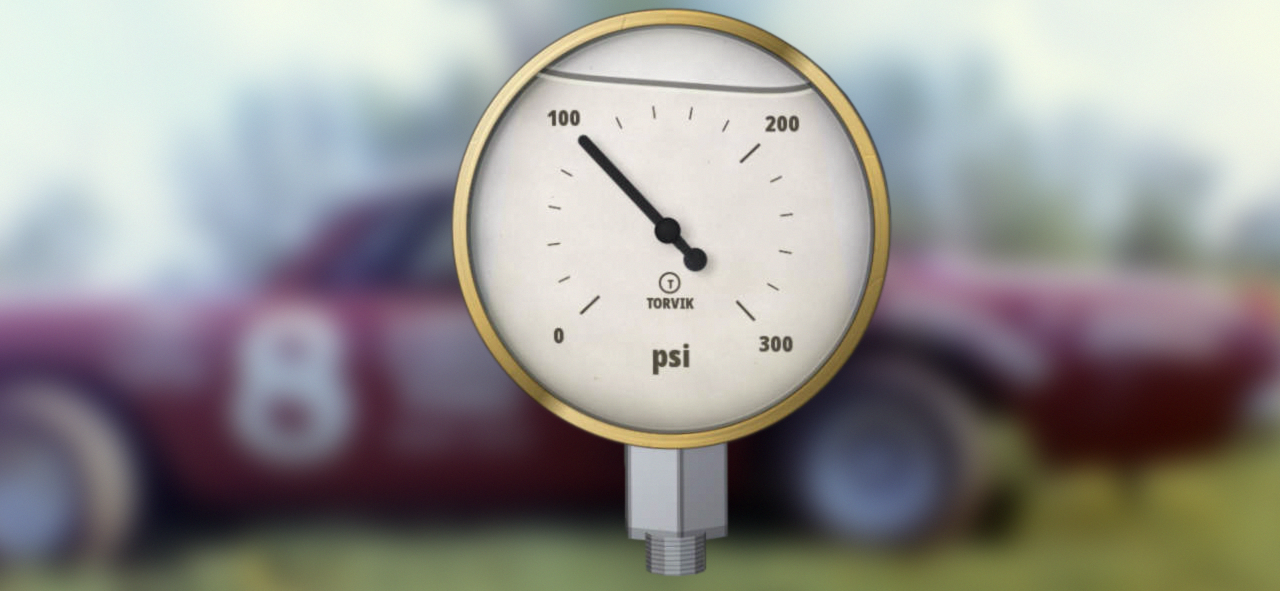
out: 100 psi
